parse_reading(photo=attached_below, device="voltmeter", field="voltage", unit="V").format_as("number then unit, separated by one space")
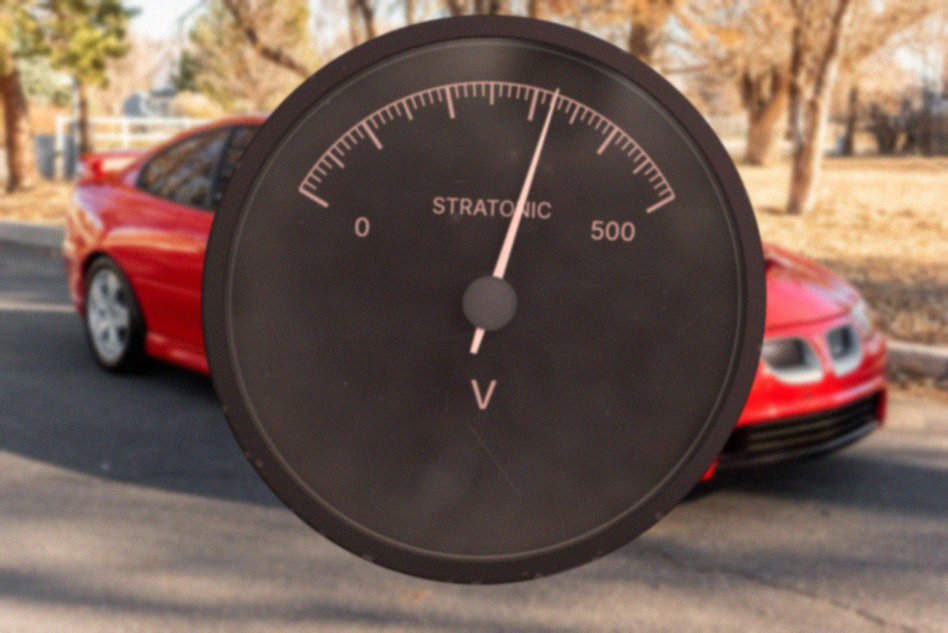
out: 320 V
